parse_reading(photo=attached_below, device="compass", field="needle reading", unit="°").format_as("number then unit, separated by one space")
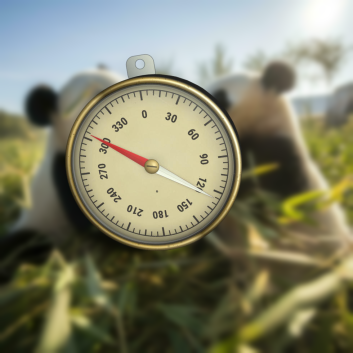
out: 305 °
